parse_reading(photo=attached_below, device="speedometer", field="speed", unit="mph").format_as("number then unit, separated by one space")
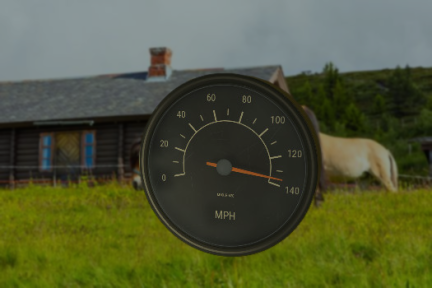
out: 135 mph
